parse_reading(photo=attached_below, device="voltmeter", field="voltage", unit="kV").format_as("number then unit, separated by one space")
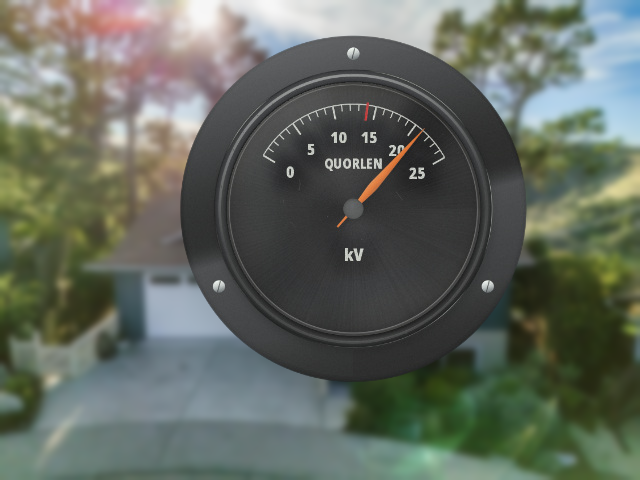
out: 21 kV
